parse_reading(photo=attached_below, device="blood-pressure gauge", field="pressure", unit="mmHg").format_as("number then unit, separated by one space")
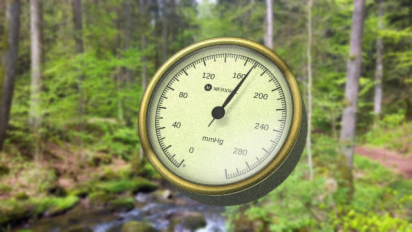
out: 170 mmHg
